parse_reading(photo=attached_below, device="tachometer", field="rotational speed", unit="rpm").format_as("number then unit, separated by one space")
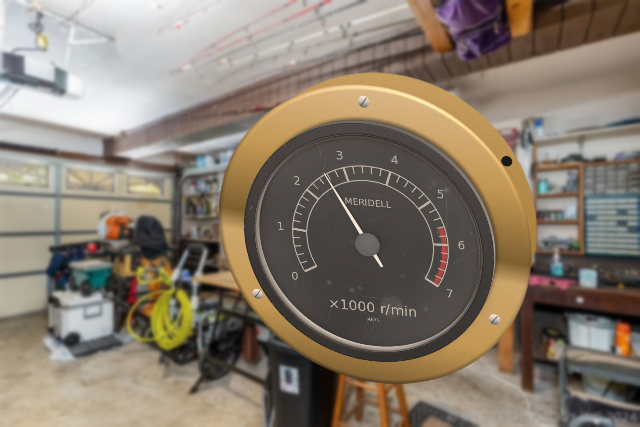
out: 2600 rpm
